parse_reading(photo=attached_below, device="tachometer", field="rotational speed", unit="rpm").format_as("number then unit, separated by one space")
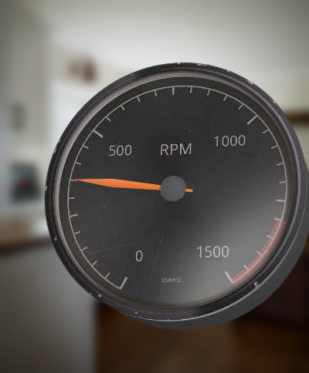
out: 350 rpm
